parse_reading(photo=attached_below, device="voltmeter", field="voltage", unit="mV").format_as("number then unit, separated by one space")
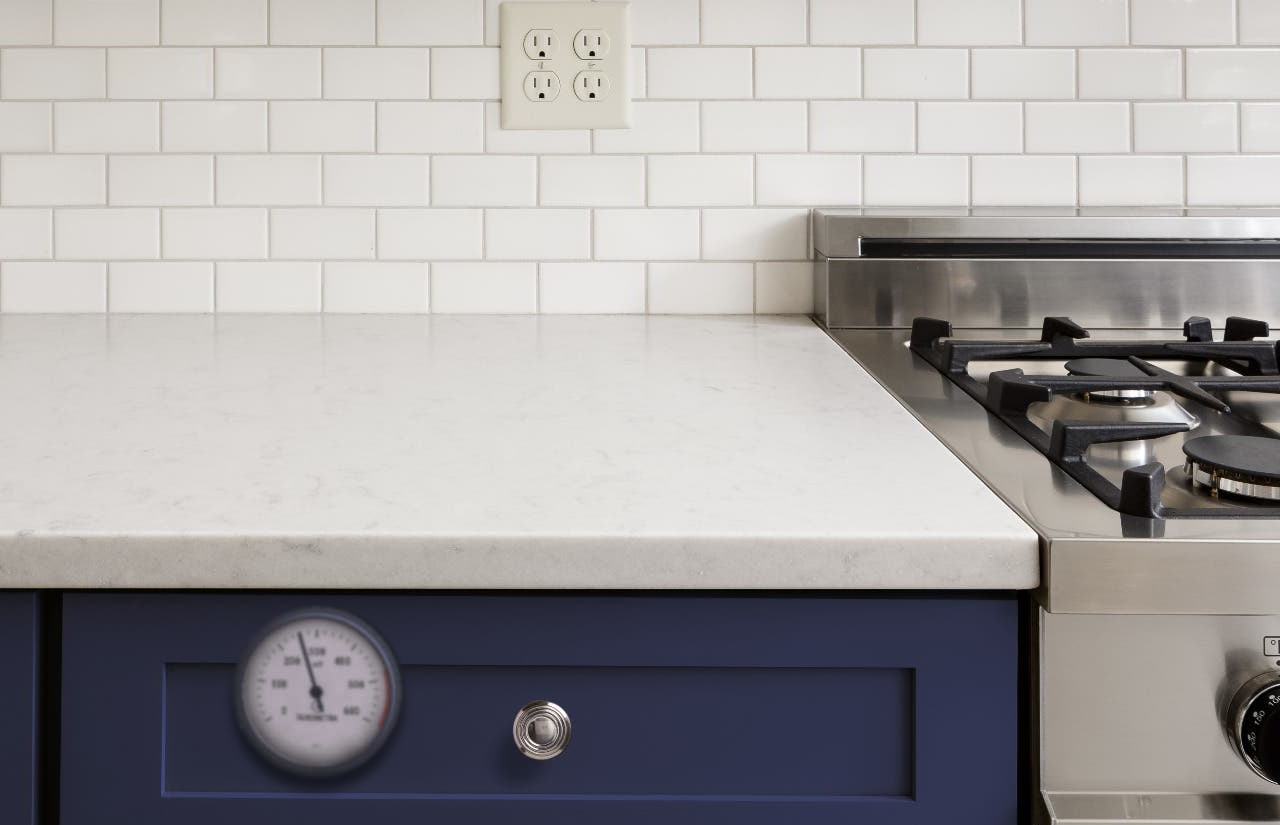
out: 260 mV
